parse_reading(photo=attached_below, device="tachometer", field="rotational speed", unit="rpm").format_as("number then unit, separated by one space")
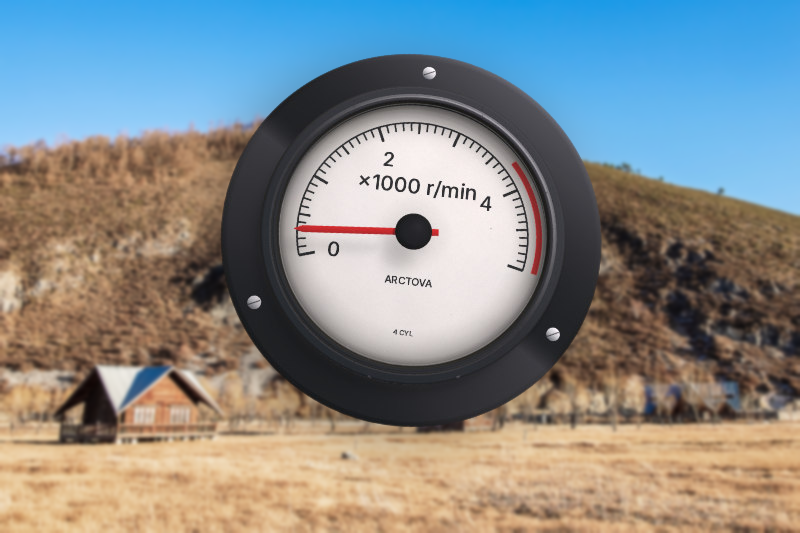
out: 300 rpm
